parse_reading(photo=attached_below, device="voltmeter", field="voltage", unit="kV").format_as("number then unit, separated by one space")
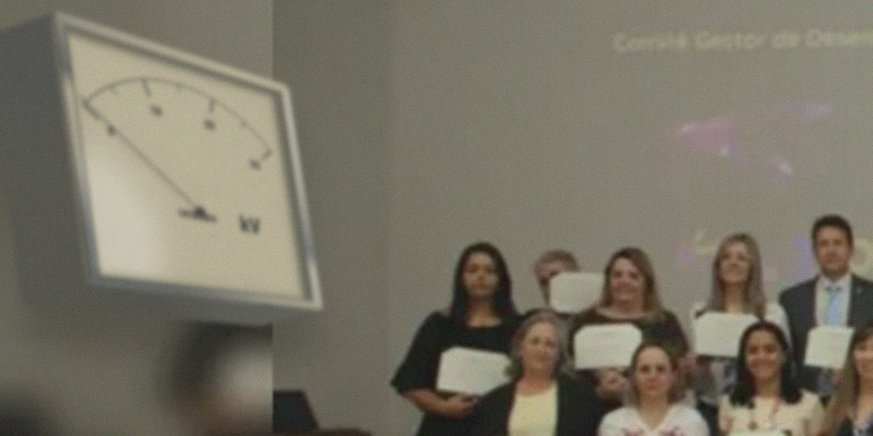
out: 0 kV
